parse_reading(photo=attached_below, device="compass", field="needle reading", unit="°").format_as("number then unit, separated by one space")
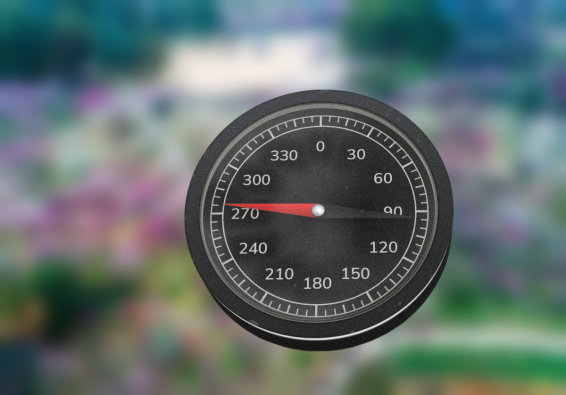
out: 275 °
